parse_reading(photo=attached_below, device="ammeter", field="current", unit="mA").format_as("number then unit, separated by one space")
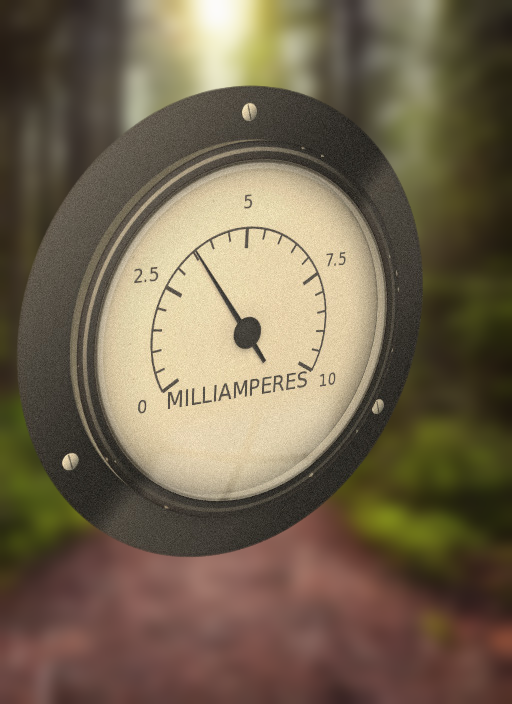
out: 3.5 mA
